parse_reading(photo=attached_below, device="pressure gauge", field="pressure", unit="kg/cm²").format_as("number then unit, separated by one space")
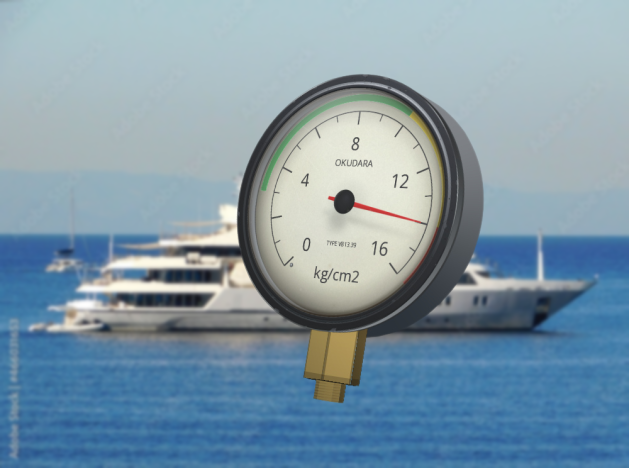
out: 14 kg/cm²
